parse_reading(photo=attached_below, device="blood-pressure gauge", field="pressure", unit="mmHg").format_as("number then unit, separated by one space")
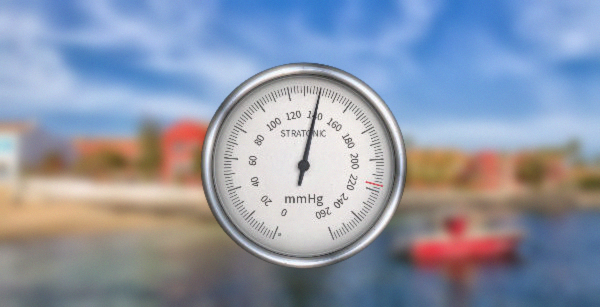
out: 140 mmHg
